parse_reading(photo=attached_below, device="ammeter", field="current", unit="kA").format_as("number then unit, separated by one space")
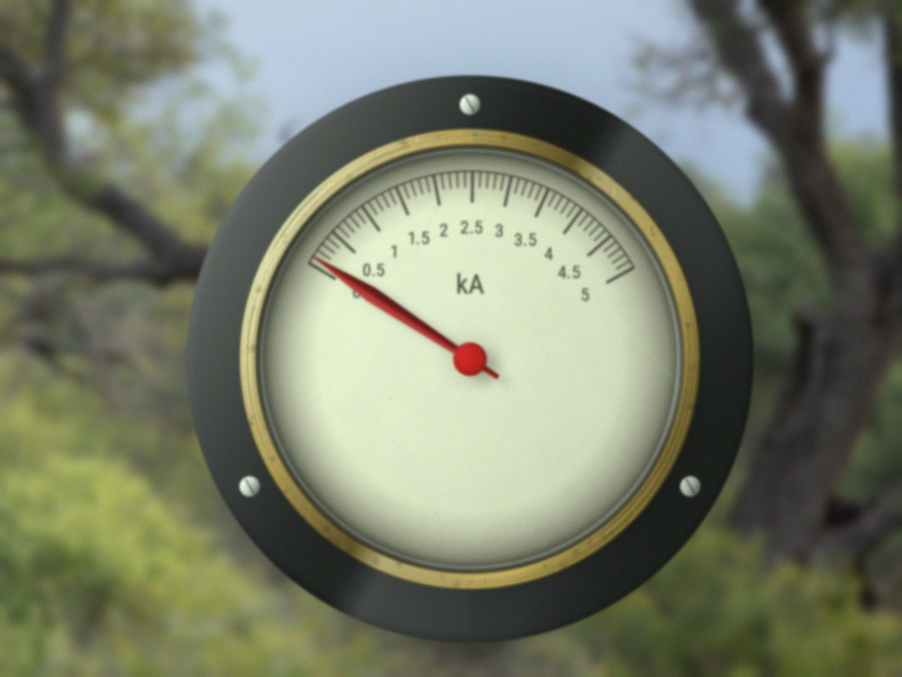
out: 0.1 kA
